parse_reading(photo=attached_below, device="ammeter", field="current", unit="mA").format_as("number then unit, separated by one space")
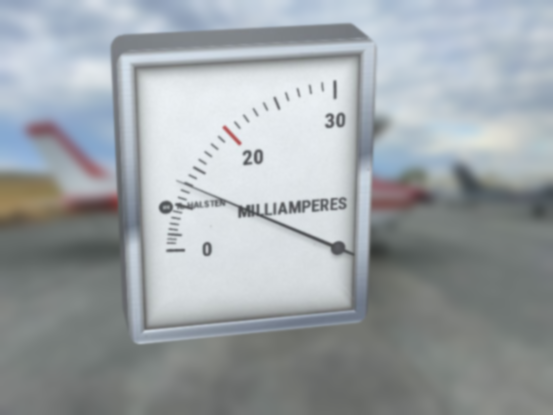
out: 13 mA
